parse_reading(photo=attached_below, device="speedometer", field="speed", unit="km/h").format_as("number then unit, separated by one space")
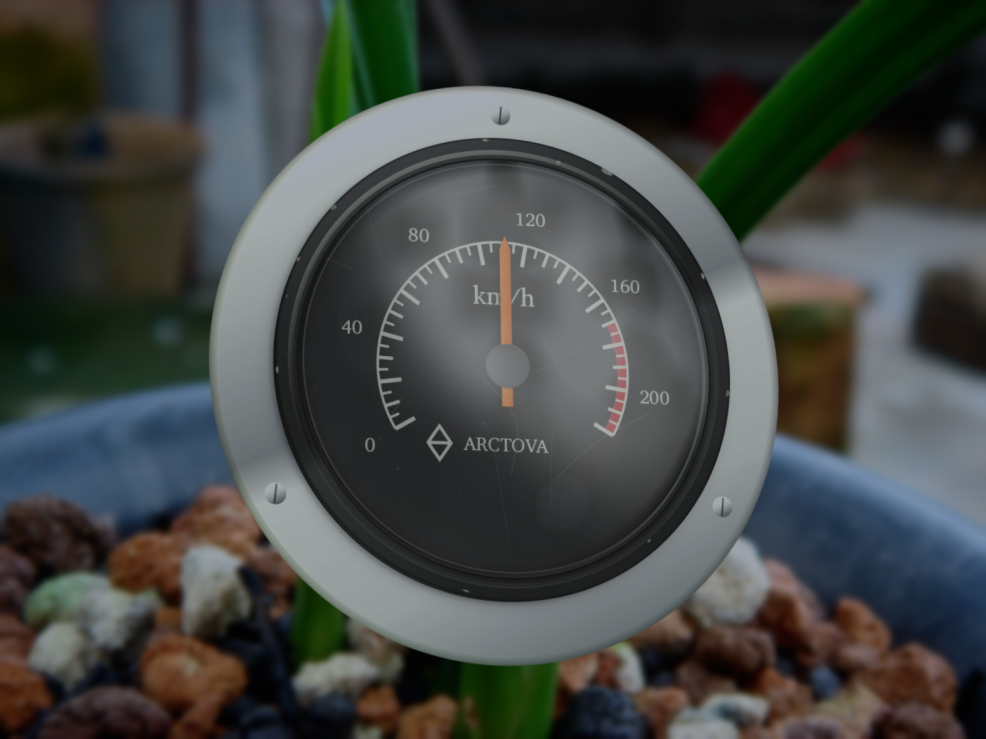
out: 110 km/h
